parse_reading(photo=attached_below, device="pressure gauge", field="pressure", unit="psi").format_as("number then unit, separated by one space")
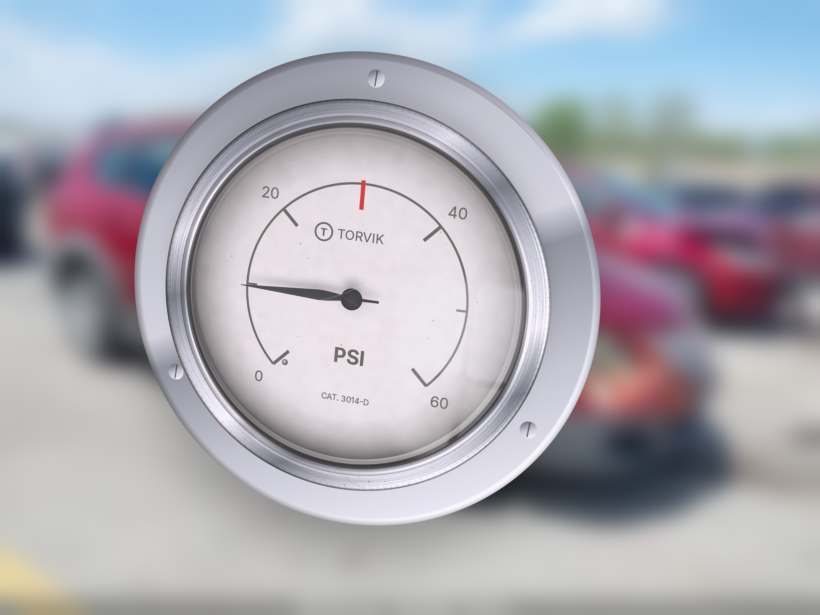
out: 10 psi
